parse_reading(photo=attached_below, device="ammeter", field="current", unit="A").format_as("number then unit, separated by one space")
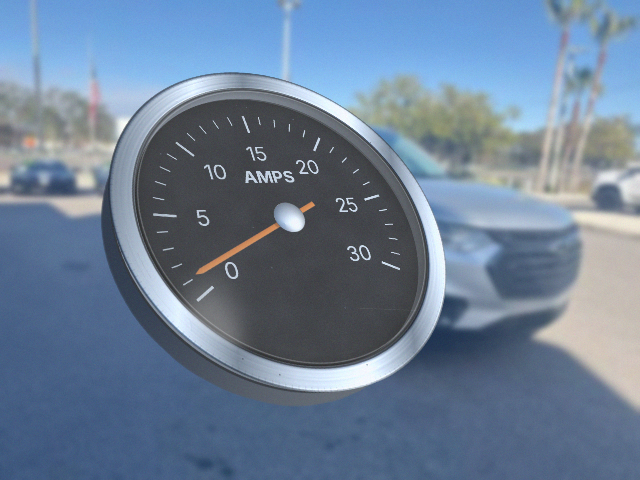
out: 1 A
